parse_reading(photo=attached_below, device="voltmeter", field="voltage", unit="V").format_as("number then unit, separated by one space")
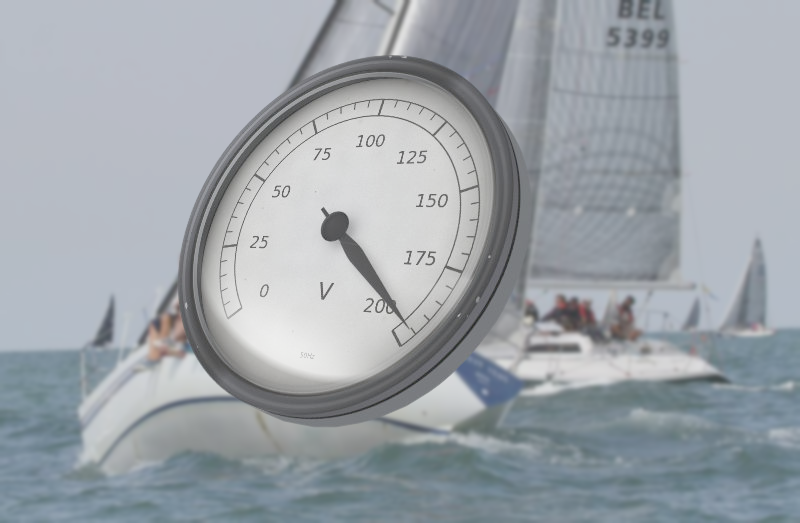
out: 195 V
